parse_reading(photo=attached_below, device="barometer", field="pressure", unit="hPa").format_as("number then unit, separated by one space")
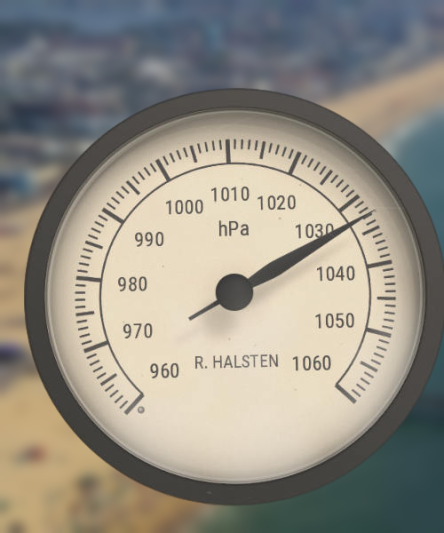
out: 1033 hPa
